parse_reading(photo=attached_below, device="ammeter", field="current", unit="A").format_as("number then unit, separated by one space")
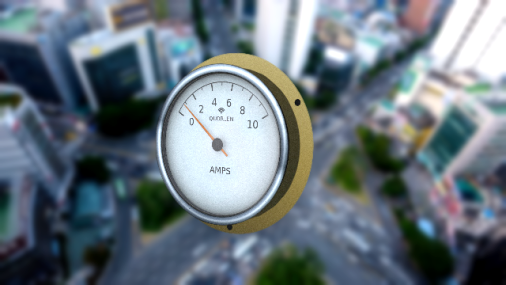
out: 1 A
